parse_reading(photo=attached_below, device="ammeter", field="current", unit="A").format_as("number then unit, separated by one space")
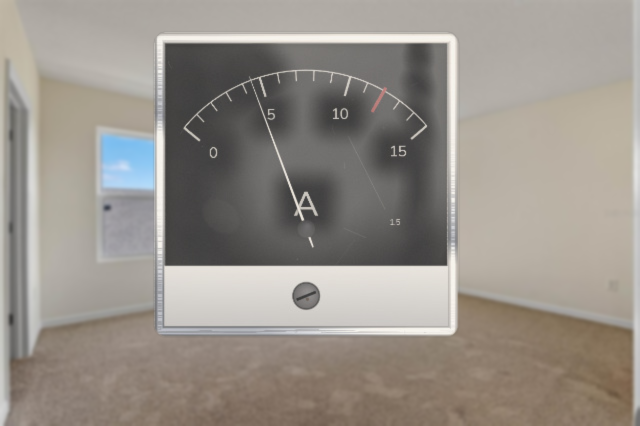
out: 4.5 A
